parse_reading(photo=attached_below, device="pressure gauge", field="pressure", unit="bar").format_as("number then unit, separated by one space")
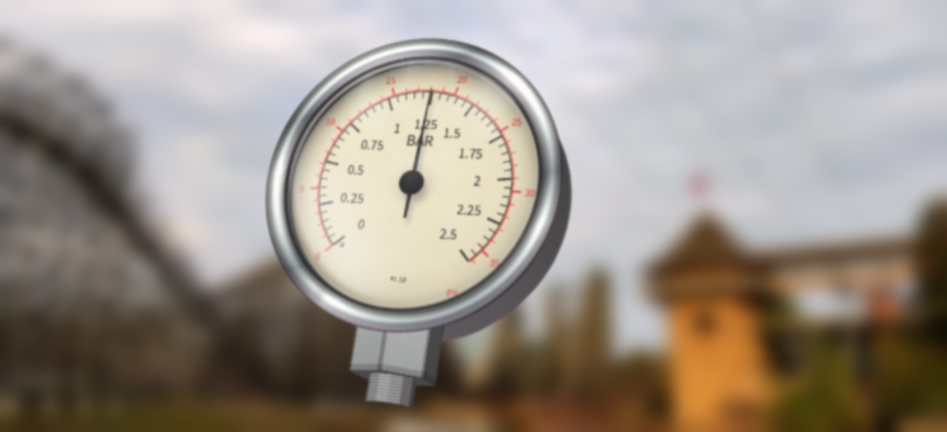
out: 1.25 bar
